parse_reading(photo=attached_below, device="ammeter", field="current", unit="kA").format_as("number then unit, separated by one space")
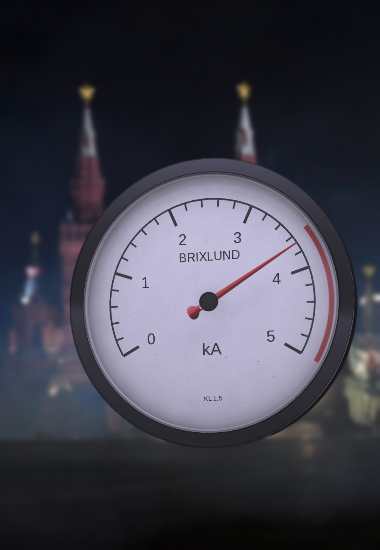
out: 3.7 kA
